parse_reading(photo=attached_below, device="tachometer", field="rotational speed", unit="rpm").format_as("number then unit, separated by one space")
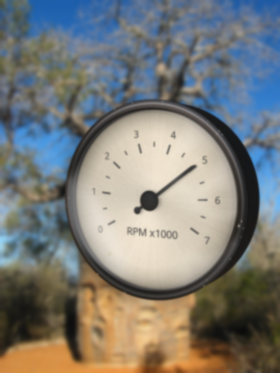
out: 5000 rpm
